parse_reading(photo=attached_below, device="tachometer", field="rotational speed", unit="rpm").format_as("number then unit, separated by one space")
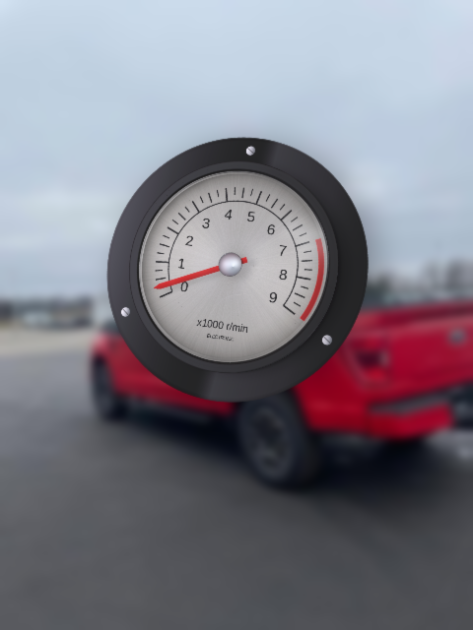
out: 250 rpm
